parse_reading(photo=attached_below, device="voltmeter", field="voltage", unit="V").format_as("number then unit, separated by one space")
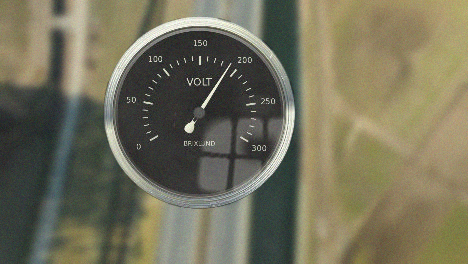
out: 190 V
